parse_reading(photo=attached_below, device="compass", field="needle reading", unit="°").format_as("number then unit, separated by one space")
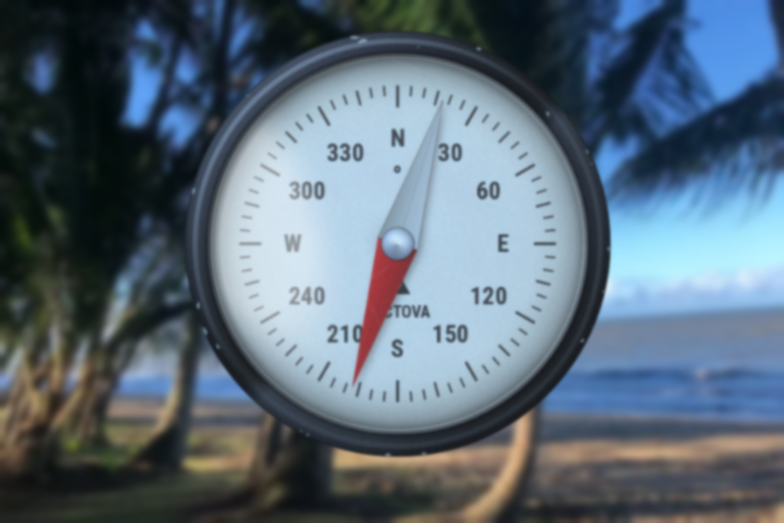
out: 197.5 °
